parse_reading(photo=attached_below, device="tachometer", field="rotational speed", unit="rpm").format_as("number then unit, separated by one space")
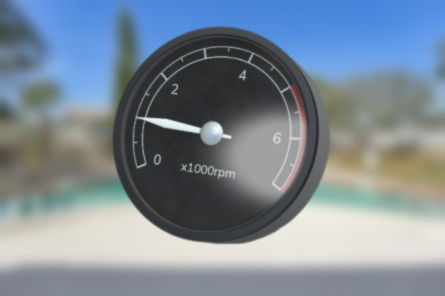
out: 1000 rpm
